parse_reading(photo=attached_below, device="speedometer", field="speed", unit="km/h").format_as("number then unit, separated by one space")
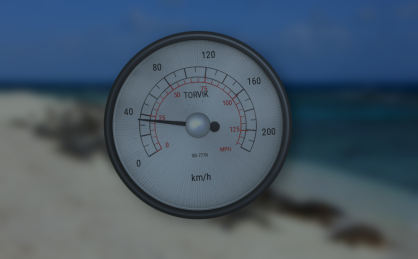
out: 35 km/h
